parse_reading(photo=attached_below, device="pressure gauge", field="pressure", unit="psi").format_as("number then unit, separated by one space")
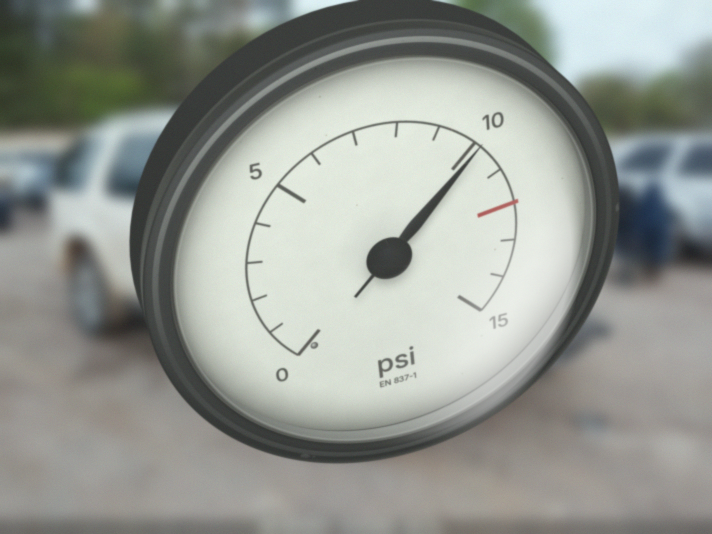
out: 10 psi
